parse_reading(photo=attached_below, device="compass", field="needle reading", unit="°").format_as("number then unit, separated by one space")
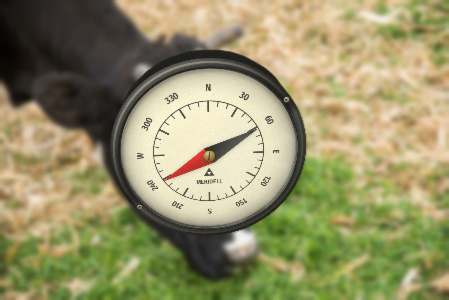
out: 240 °
